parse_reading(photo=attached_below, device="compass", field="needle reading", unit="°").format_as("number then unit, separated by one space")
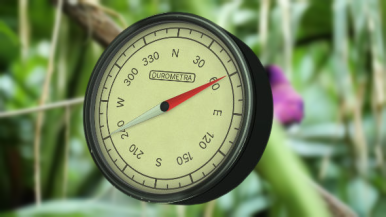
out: 60 °
